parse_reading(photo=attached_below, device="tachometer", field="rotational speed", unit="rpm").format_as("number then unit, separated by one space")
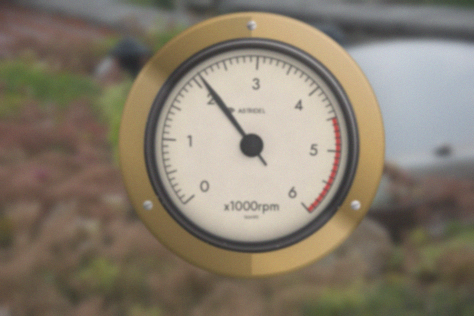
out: 2100 rpm
